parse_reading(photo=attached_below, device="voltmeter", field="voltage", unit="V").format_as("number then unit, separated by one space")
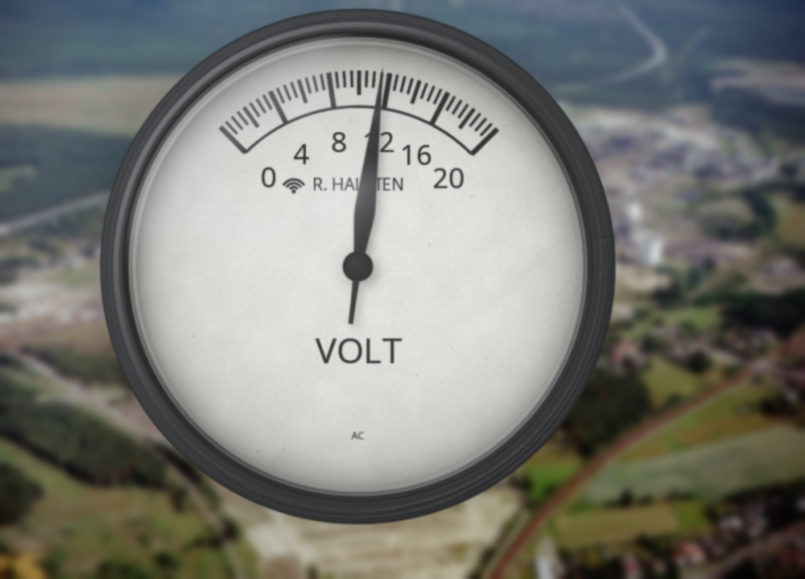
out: 11.5 V
